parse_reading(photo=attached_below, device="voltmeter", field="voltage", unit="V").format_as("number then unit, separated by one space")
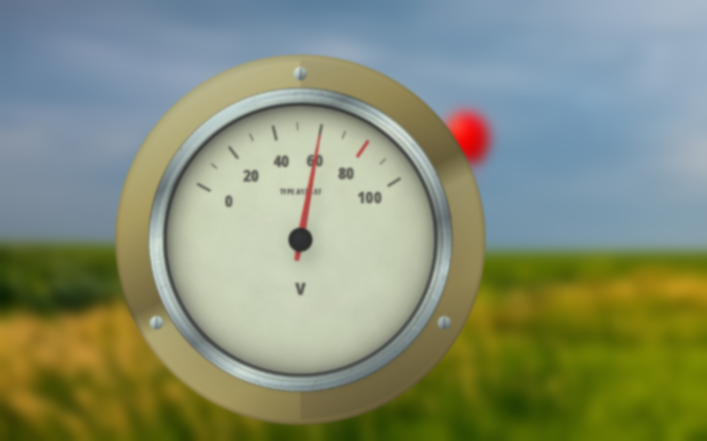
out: 60 V
